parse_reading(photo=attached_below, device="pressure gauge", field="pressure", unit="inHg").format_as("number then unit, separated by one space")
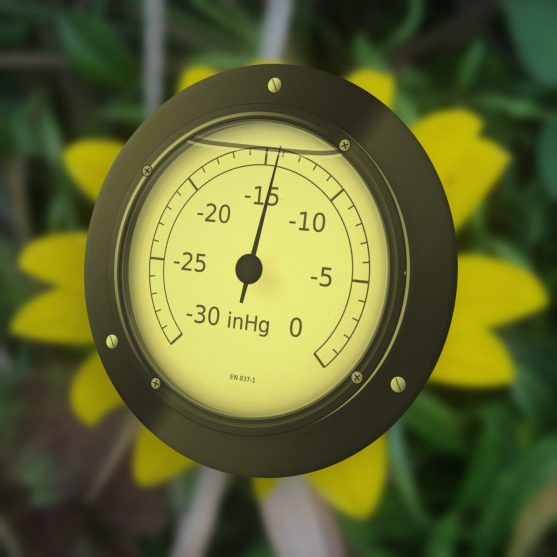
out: -14 inHg
